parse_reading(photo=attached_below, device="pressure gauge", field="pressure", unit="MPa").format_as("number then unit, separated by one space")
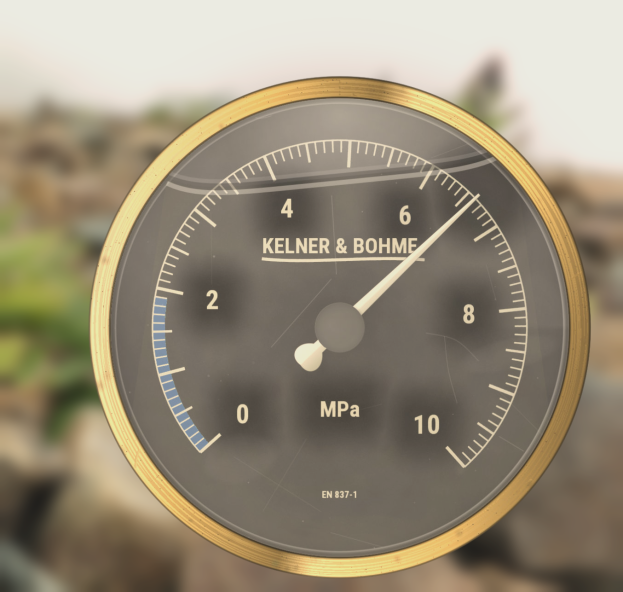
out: 6.6 MPa
